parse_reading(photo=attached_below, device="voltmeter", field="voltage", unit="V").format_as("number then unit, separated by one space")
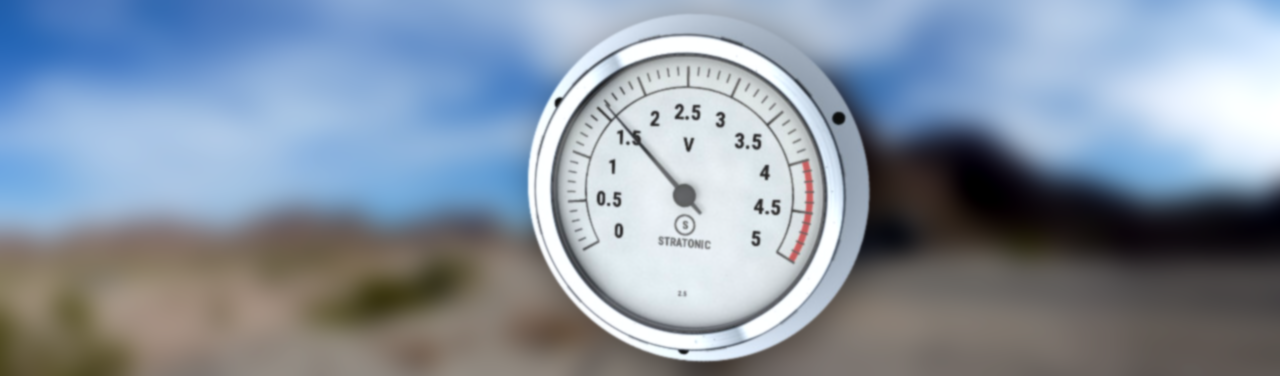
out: 1.6 V
